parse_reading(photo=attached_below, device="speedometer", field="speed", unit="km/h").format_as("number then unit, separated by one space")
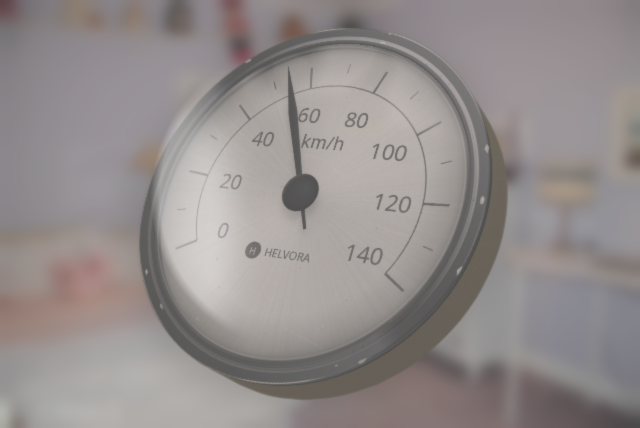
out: 55 km/h
